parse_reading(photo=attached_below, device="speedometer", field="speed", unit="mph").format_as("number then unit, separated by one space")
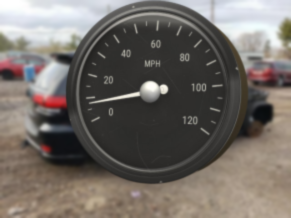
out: 7.5 mph
